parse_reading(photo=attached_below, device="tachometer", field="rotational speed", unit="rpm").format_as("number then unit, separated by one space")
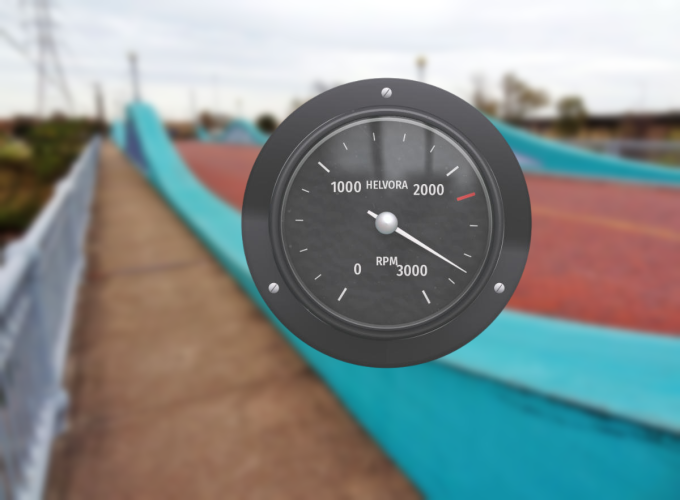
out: 2700 rpm
